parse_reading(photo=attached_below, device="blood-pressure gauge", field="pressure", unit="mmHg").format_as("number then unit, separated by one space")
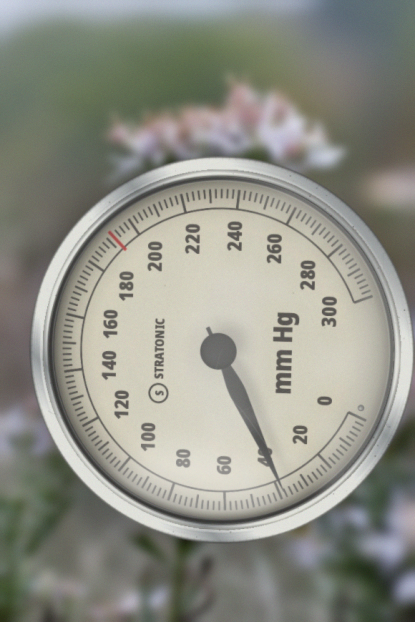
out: 38 mmHg
